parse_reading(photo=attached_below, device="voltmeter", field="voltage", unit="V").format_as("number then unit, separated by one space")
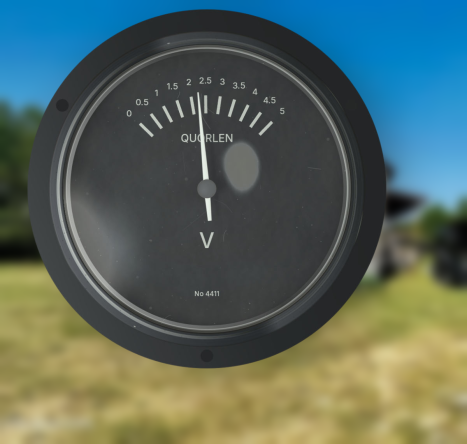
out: 2.25 V
